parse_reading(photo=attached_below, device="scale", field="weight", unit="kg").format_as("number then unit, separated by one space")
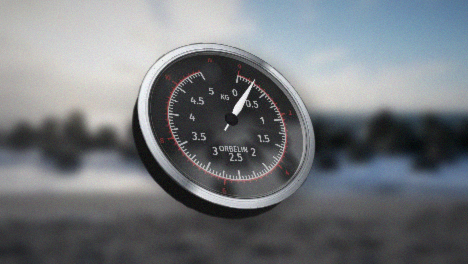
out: 0.25 kg
